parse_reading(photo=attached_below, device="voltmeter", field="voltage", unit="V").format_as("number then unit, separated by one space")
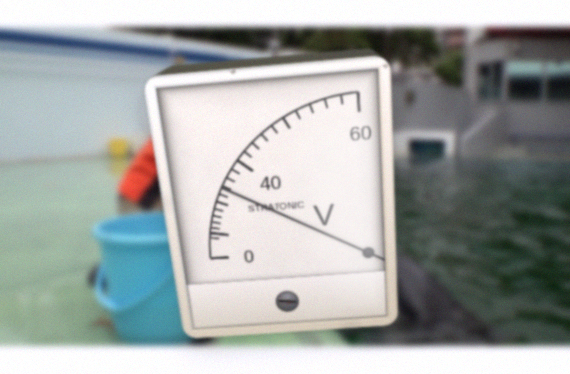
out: 34 V
